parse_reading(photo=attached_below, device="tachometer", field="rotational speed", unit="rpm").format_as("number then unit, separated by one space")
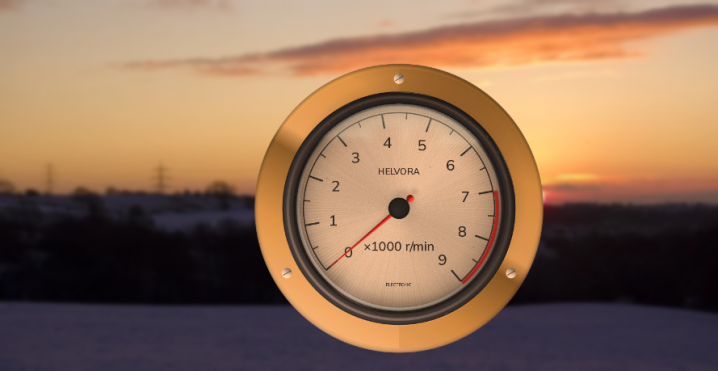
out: 0 rpm
